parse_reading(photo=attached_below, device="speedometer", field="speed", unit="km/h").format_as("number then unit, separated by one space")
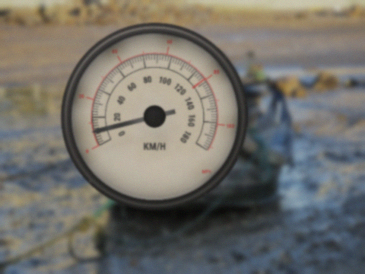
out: 10 km/h
